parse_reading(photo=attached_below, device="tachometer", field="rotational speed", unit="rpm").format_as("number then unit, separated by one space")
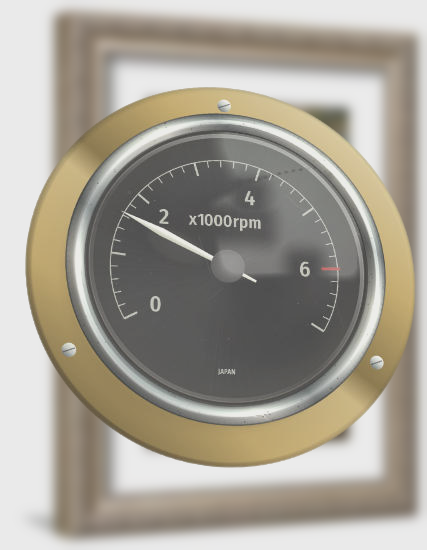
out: 1600 rpm
